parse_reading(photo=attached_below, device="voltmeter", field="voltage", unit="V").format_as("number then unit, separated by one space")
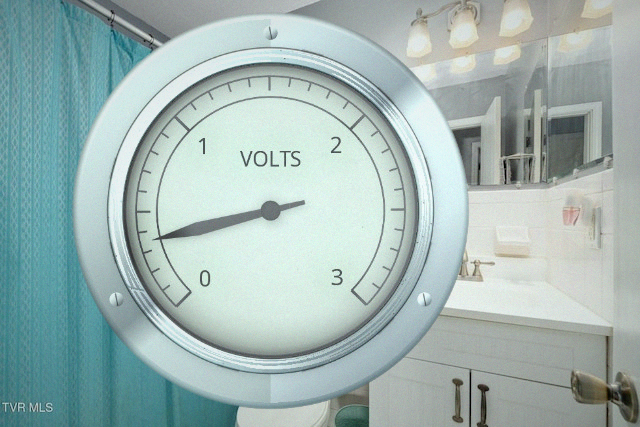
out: 0.35 V
